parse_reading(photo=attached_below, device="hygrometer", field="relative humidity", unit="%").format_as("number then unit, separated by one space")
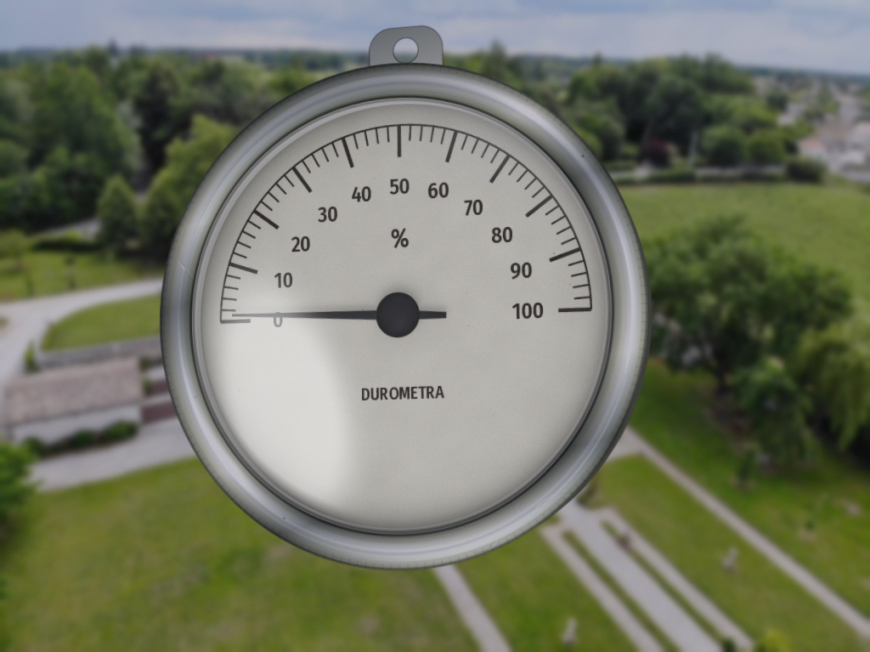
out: 1 %
